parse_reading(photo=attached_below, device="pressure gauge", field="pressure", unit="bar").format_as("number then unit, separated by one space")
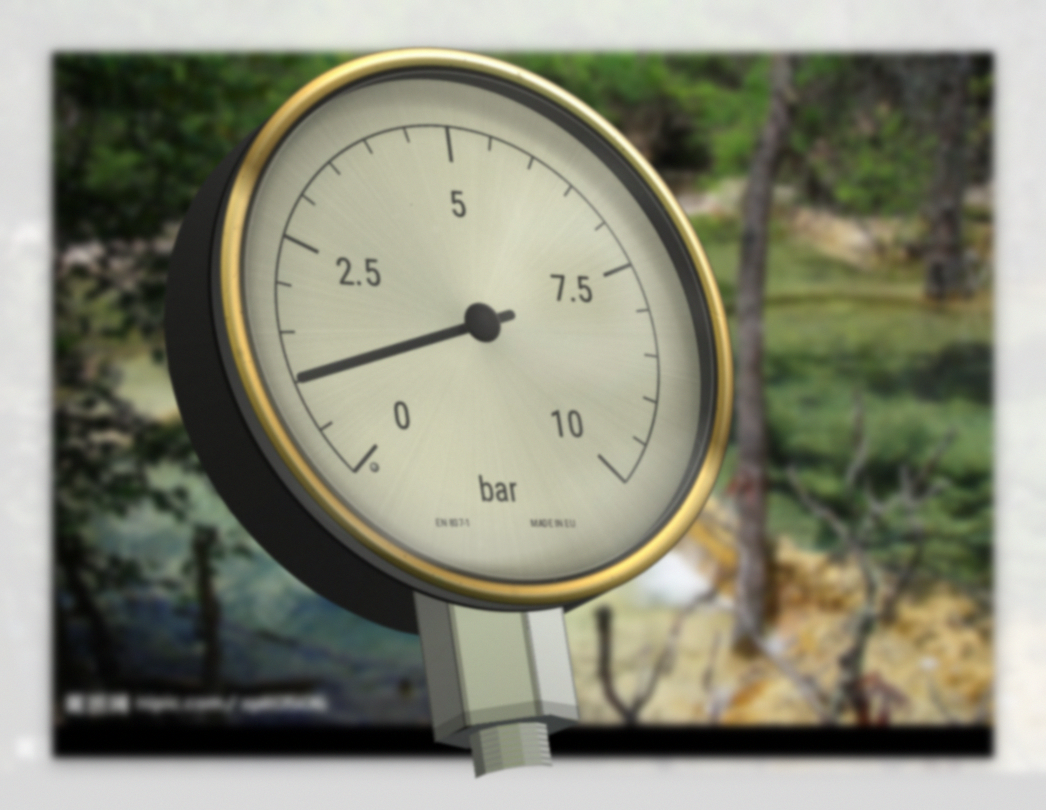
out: 1 bar
